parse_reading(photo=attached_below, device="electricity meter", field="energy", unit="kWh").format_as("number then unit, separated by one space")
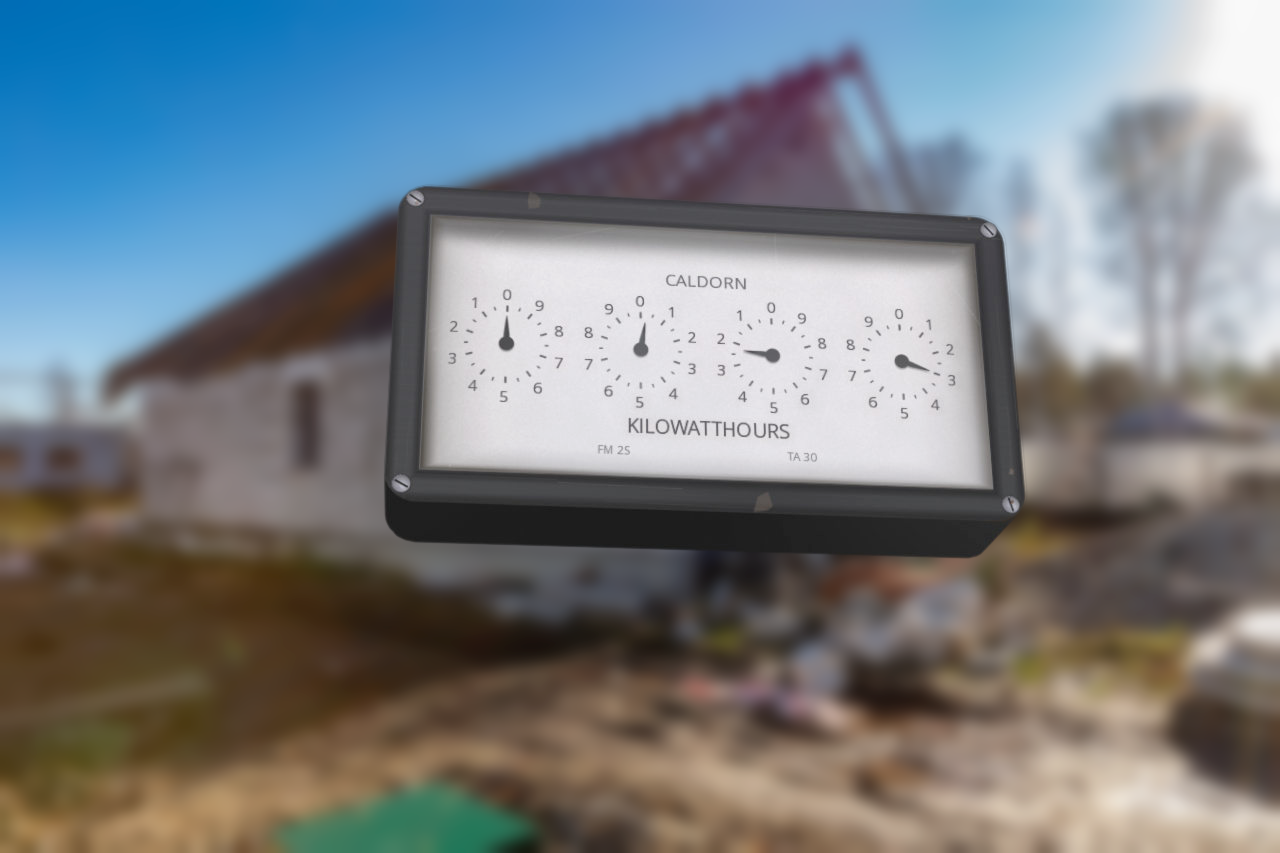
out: 23 kWh
